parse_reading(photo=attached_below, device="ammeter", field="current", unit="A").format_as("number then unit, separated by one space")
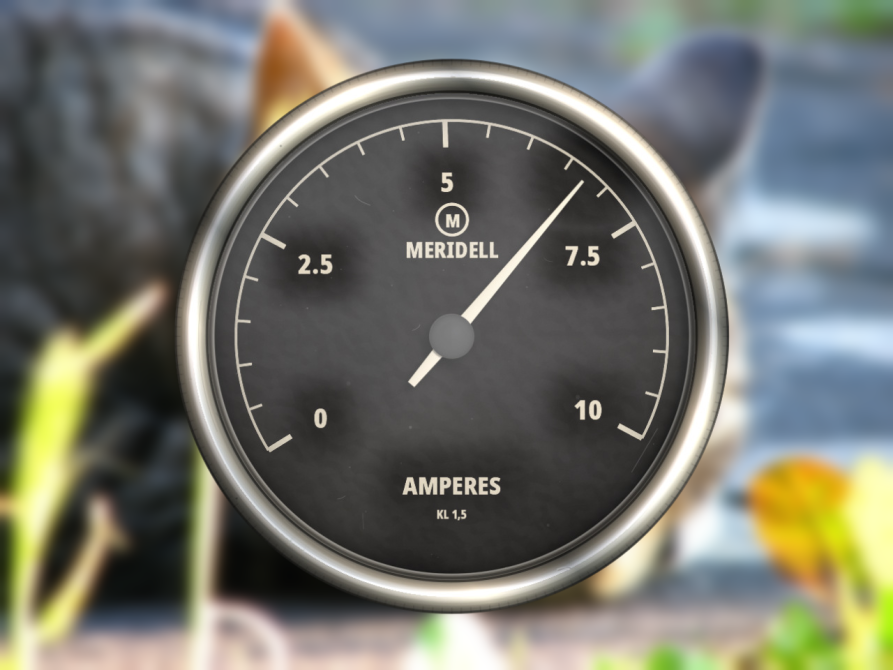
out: 6.75 A
